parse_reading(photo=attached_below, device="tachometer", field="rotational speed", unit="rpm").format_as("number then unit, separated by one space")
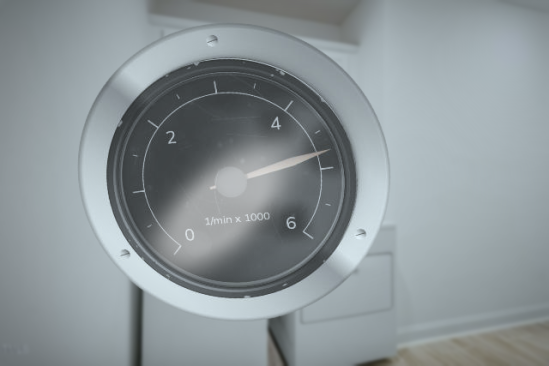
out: 4750 rpm
